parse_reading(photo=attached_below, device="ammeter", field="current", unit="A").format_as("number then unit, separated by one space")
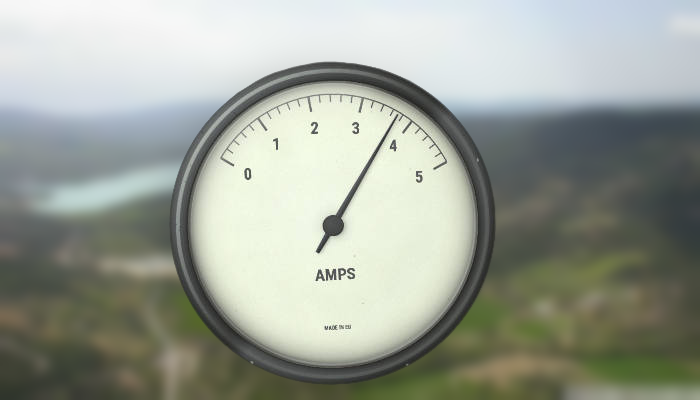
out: 3.7 A
